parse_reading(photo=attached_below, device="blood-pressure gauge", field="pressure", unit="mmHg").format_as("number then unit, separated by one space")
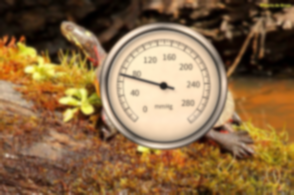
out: 70 mmHg
